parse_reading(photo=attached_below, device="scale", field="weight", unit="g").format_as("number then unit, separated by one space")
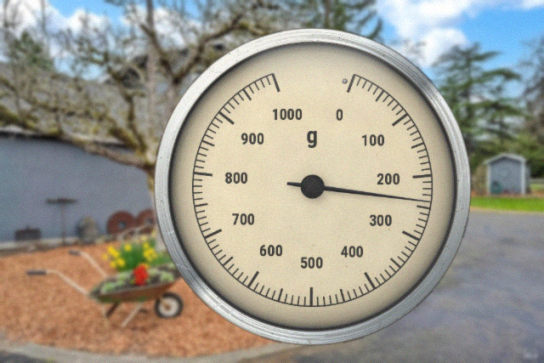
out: 240 g
